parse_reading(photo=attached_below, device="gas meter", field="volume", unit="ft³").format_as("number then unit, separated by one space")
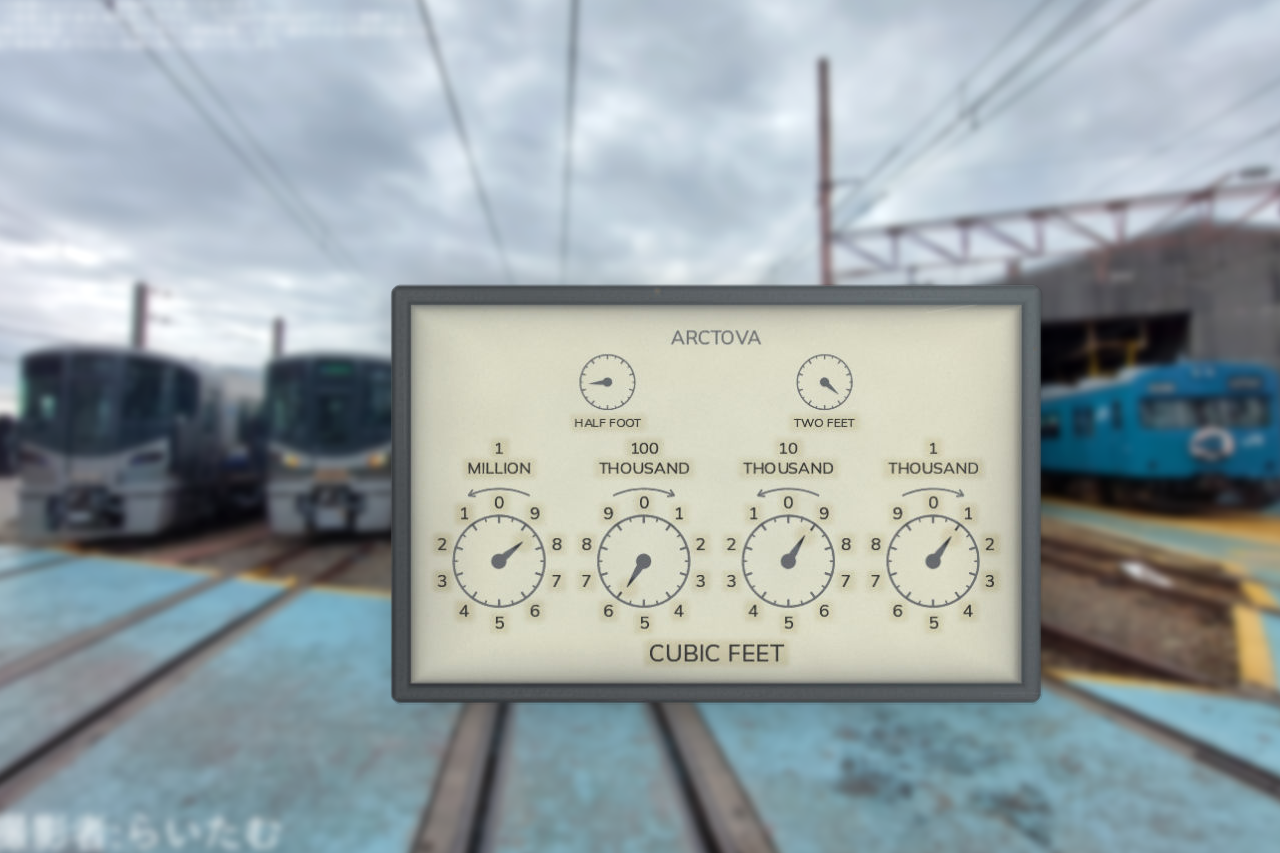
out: 859100 ft³
